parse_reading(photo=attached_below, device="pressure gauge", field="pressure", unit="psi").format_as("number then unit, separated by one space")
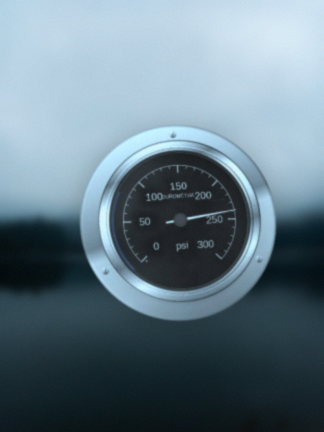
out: 240 psi
